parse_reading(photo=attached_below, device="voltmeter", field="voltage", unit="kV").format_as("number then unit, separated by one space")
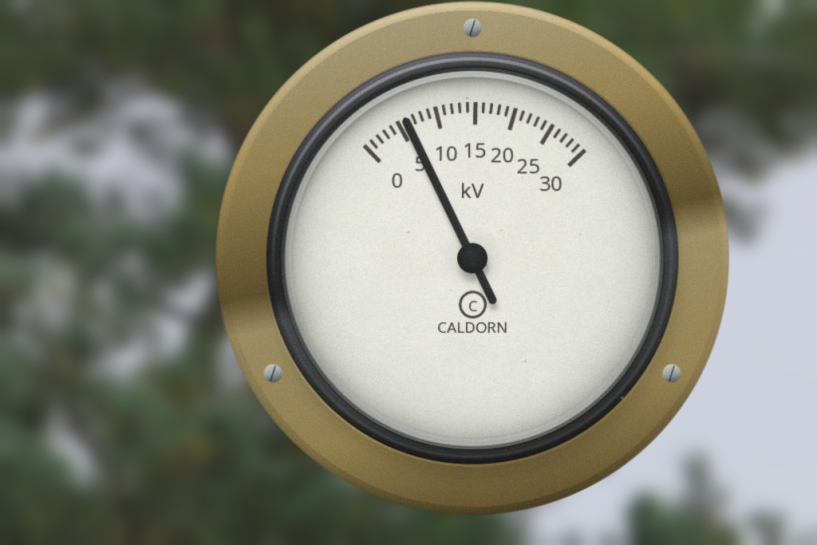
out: 6 kV
